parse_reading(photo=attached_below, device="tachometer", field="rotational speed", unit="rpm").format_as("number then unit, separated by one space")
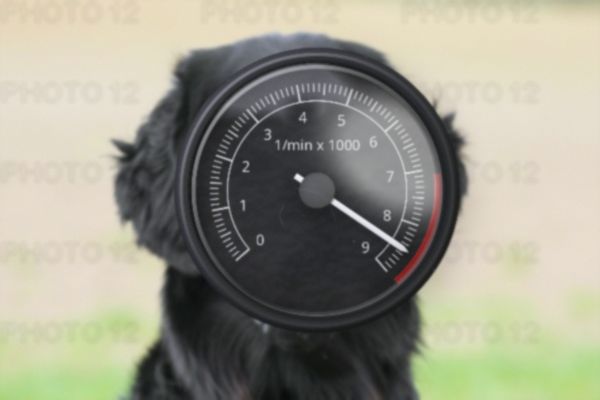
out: 8500 rpm
